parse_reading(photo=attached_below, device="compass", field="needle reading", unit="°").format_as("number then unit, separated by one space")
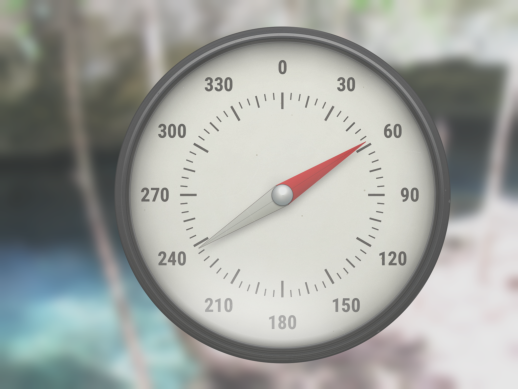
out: 57.5 °
